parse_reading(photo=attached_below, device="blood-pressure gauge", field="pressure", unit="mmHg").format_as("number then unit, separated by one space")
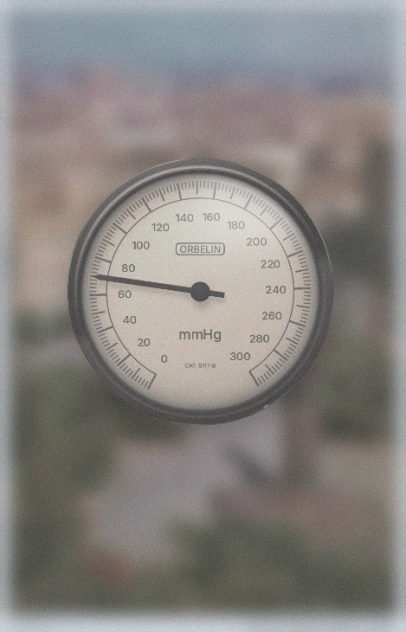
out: 70 mmHg
